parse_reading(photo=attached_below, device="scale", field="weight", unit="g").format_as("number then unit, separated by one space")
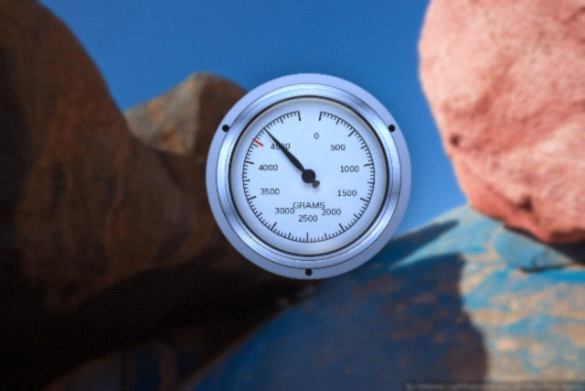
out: 4500 g
